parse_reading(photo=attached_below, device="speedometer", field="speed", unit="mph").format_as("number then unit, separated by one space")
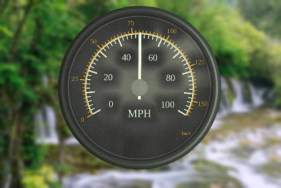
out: 50 mph
